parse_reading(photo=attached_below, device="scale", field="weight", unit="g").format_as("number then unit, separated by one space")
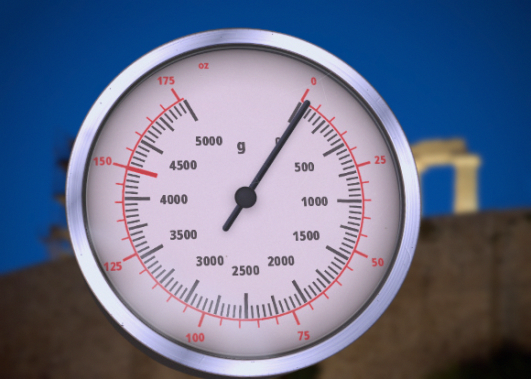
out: 50 g
